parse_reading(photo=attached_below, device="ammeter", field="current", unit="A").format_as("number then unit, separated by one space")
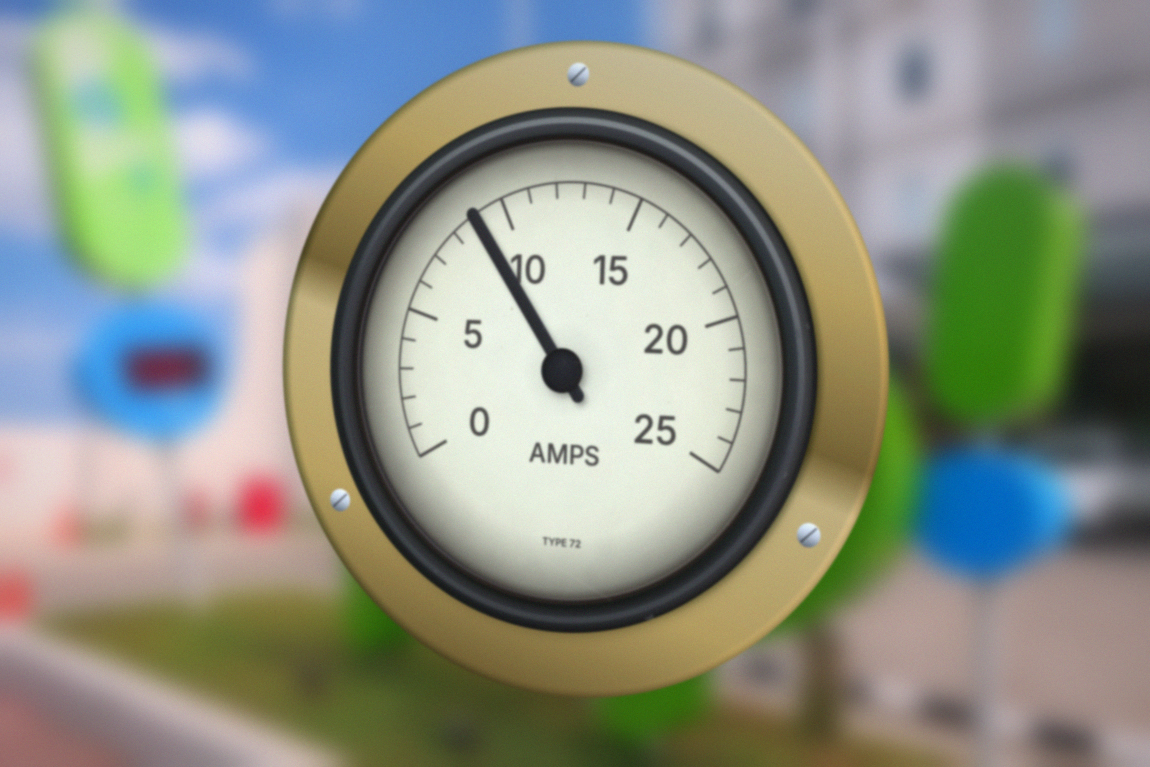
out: 9 A
